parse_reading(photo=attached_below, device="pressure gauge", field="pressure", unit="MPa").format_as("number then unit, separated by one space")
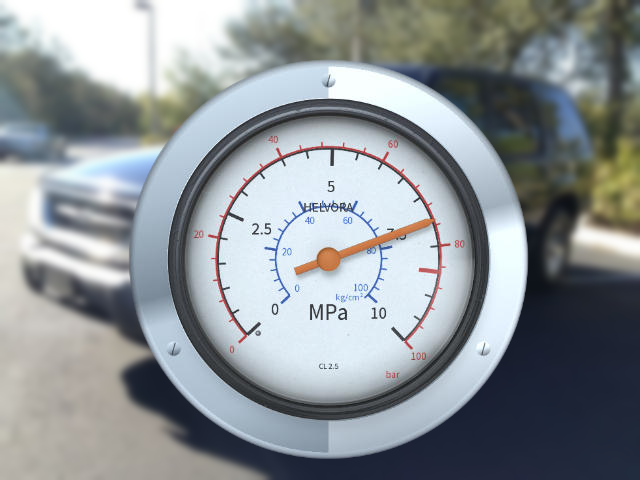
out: 7.5 MPa
